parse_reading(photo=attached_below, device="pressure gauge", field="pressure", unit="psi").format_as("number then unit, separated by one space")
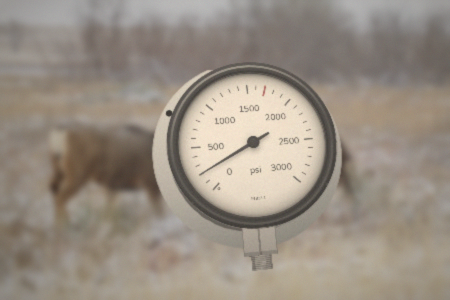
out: 200 psi
